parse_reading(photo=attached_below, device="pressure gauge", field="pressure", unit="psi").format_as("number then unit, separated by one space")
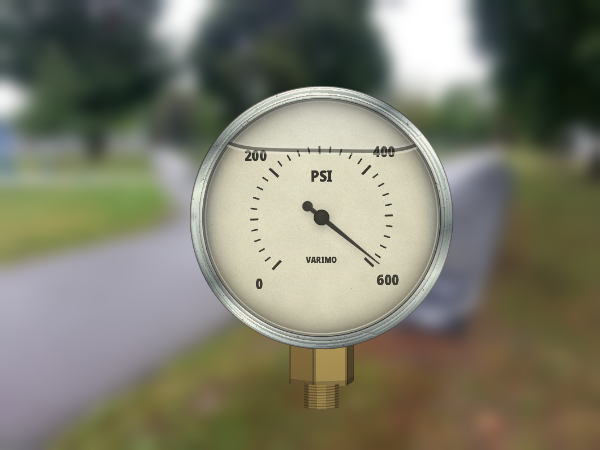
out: 590 psi
